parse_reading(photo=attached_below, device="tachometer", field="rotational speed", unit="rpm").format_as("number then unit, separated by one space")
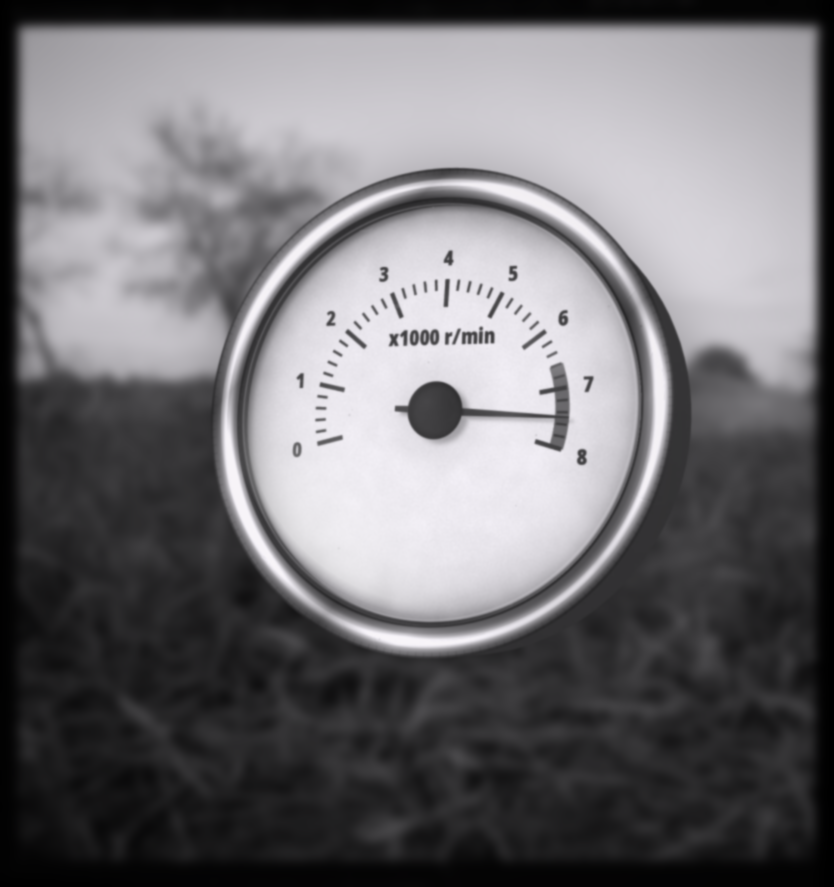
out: 7500 rpm
